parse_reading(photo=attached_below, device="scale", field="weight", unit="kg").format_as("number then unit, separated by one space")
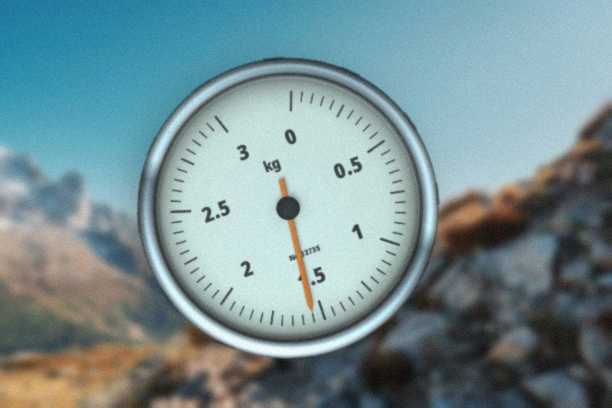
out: 1.55 kg
